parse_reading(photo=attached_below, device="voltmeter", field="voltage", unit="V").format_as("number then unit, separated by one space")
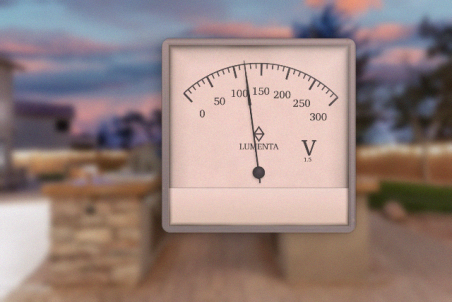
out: 120 V
